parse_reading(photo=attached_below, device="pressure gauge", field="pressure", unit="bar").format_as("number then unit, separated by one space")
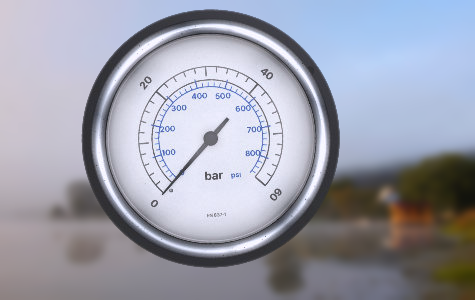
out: 0 bar
